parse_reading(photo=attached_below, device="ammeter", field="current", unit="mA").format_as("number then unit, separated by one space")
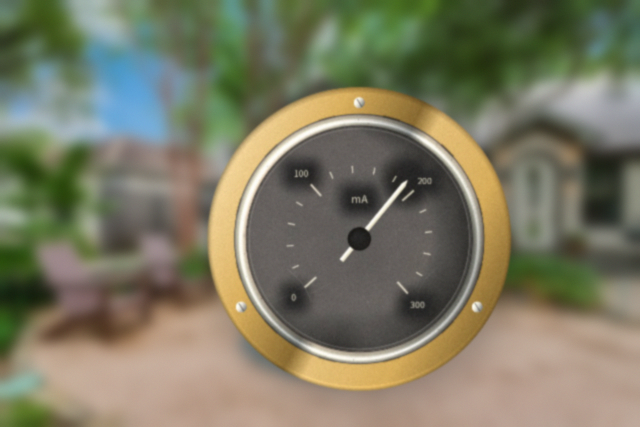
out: 190 mA
